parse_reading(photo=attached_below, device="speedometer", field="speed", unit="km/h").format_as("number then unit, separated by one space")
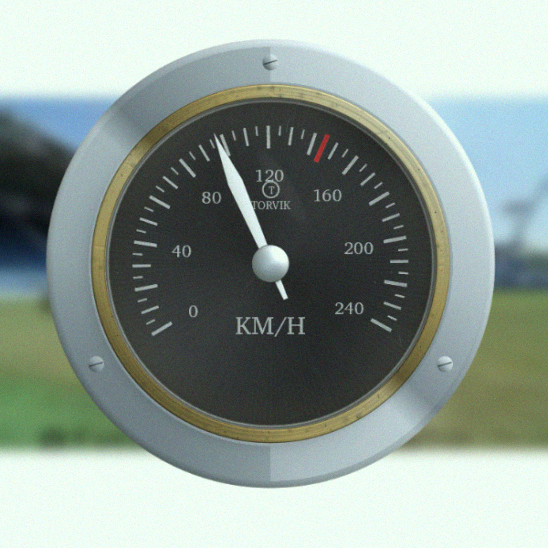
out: 97.5 km/h
